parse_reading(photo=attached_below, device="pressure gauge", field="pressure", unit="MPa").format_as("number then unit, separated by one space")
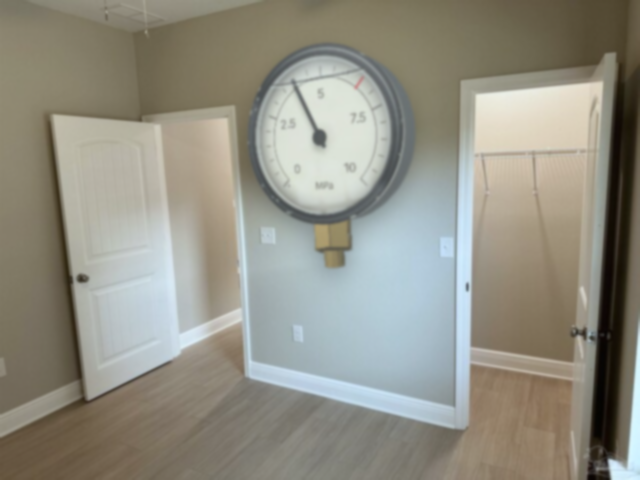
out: 4 MPa
